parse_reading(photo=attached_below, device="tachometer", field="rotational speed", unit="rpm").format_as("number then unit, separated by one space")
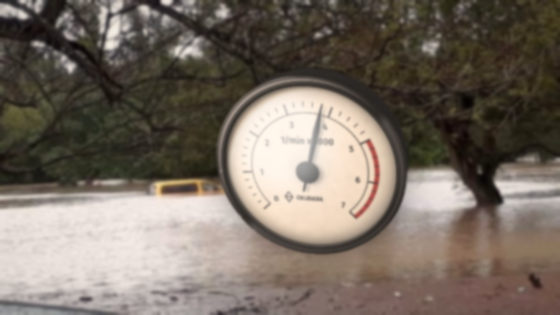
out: 3800 rpm
